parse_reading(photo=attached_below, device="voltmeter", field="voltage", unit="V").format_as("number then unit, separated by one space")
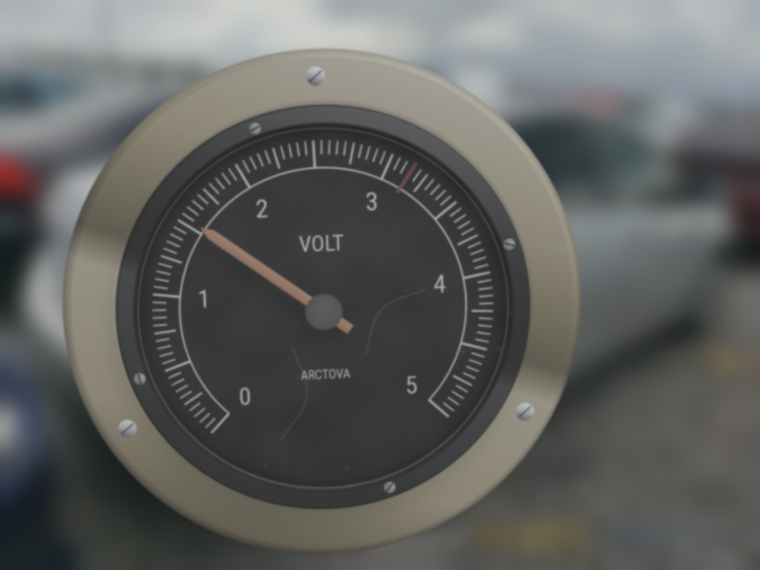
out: 1.55 V
